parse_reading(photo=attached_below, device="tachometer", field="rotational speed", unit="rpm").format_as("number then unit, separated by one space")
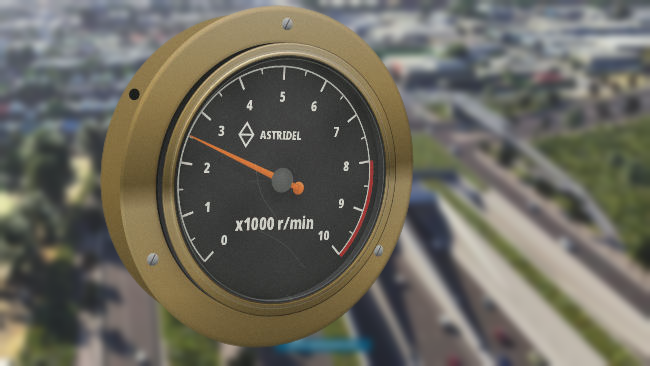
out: 2500 rpm
